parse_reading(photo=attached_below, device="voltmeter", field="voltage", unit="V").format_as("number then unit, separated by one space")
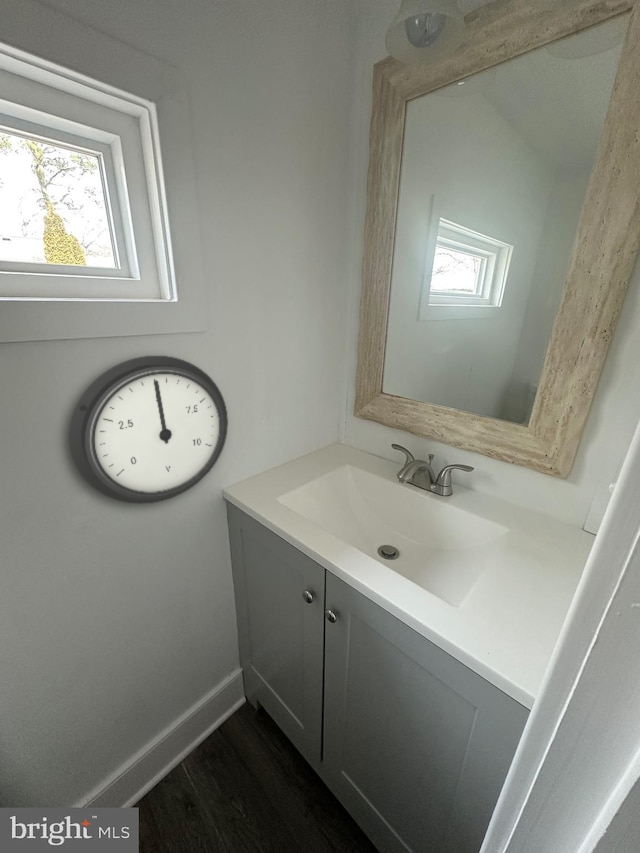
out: 5 V
